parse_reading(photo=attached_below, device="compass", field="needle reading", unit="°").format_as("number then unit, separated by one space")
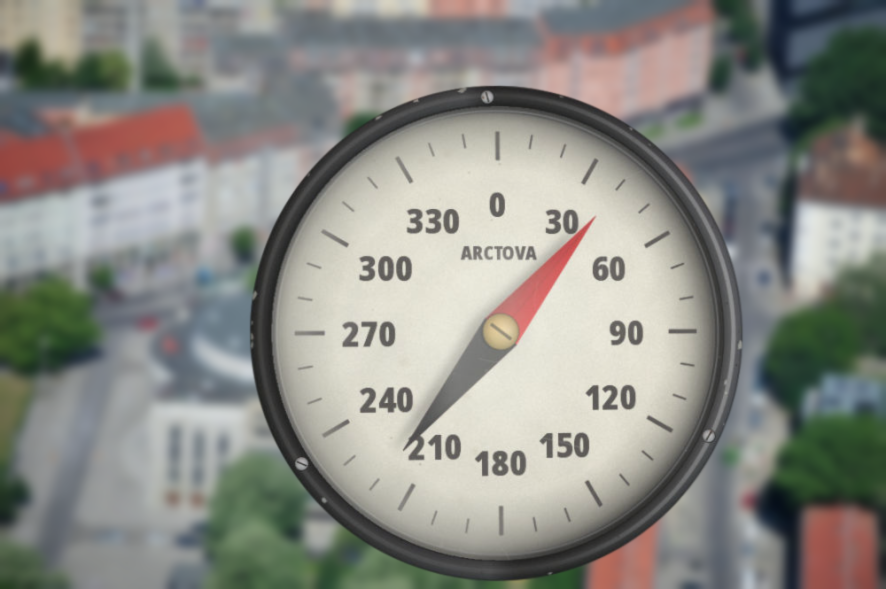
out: 40 °
